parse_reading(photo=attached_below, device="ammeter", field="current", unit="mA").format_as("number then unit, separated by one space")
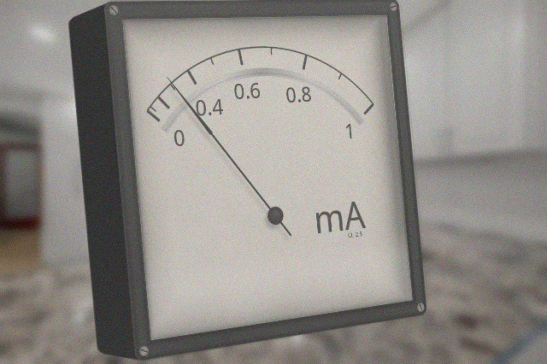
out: 0.3 mA
